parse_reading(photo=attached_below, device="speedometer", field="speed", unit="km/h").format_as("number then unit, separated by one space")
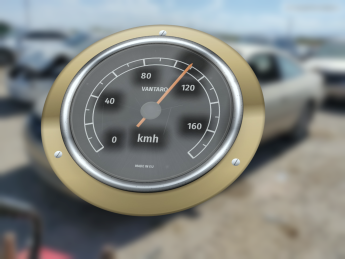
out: 110 km/h
